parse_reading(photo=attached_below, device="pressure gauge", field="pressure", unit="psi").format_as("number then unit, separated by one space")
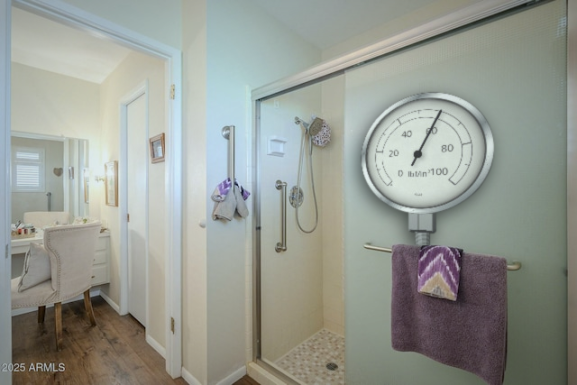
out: 60 psi
